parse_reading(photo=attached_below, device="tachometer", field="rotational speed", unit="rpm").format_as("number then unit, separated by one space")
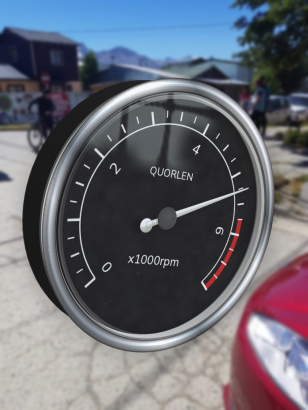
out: 5250 rpm
